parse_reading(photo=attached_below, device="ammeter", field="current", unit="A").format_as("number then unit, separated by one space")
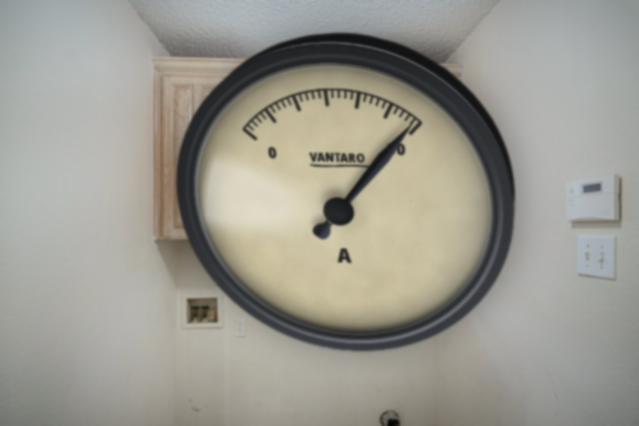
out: 29 A
